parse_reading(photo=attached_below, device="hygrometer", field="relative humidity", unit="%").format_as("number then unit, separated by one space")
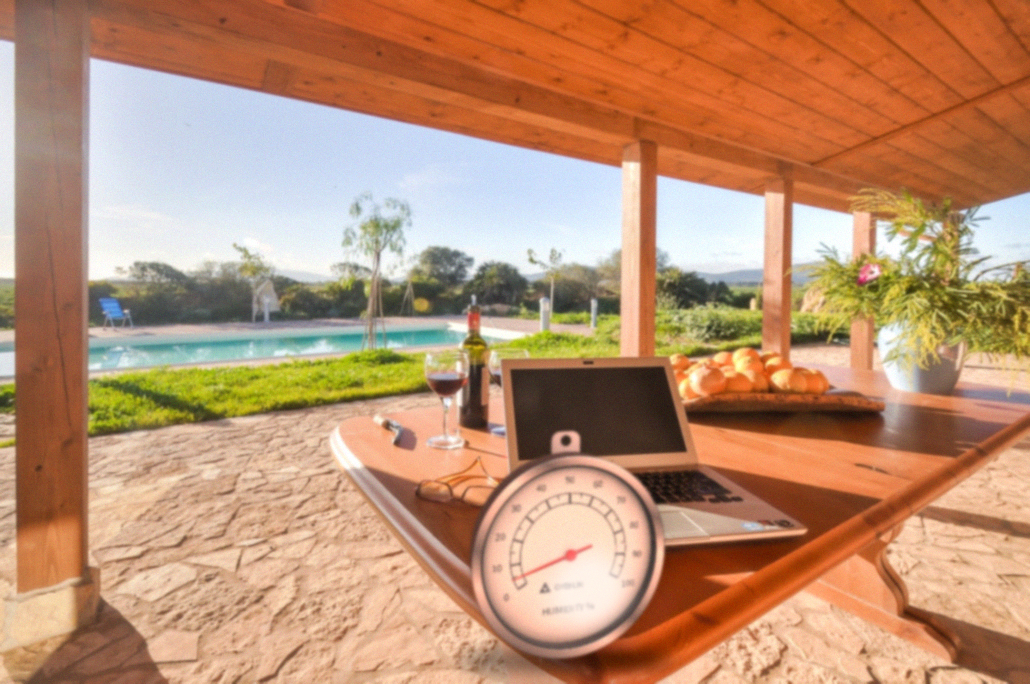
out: 5 %
